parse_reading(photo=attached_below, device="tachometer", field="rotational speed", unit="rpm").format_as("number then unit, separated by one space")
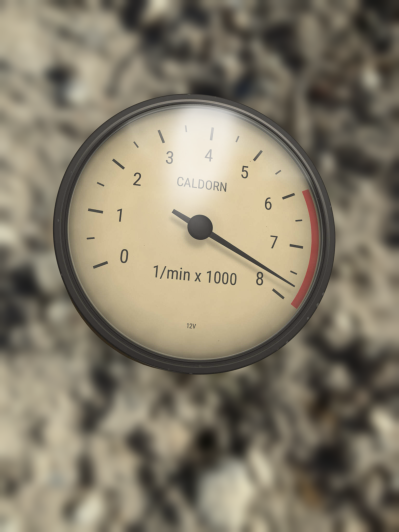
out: 7750 rpm
